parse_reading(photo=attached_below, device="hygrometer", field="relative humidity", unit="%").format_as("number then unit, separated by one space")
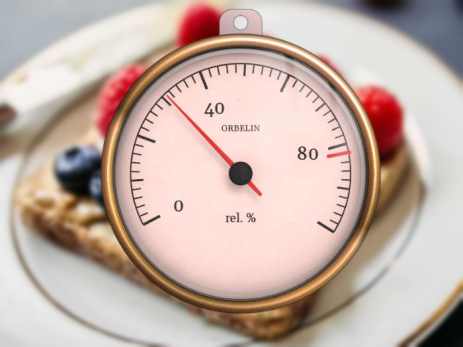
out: 31 %
